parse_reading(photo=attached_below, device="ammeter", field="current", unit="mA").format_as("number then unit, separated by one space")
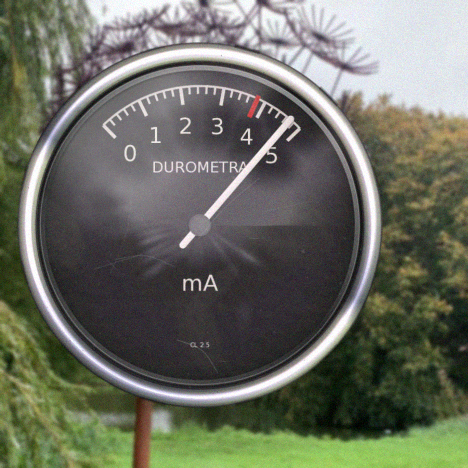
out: 4.7 mA
